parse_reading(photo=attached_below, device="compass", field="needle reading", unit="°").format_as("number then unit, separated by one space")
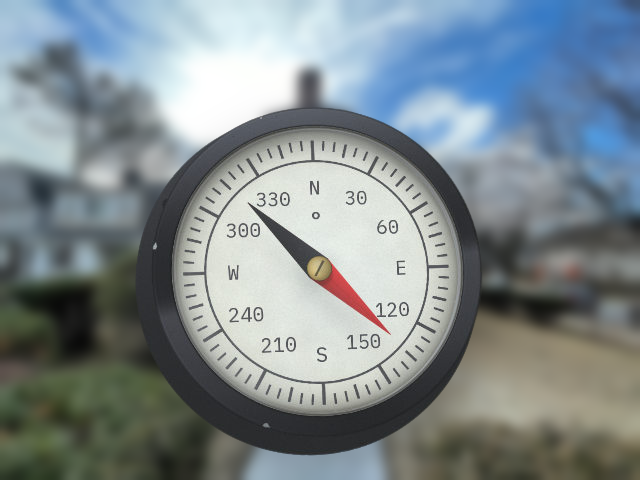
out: 135 °
